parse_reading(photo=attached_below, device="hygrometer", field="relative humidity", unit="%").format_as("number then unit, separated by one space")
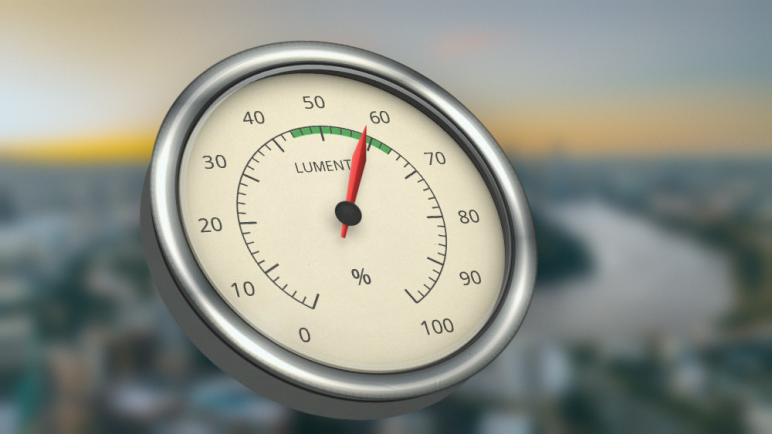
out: 58 %
